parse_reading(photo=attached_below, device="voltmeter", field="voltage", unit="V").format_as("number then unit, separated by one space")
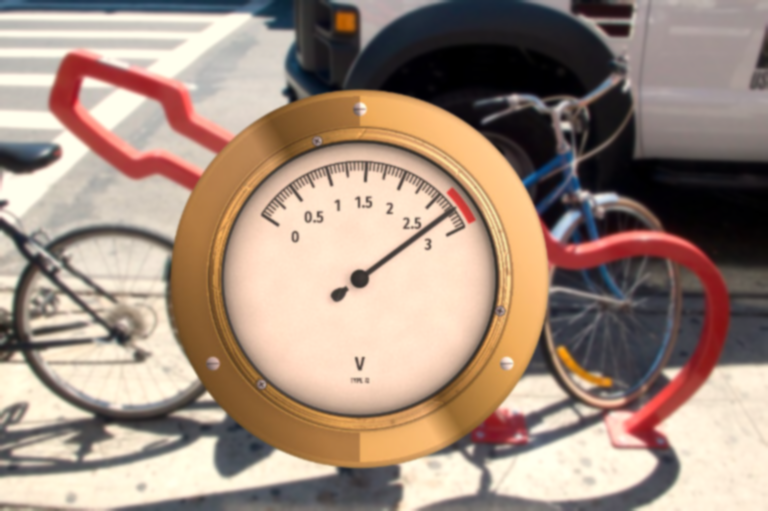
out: 2.75 V
